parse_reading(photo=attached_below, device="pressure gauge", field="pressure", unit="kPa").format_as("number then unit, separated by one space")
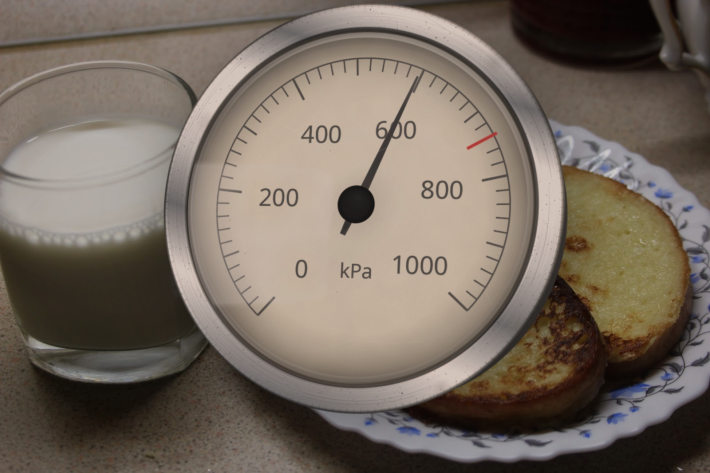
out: 600 kPa
